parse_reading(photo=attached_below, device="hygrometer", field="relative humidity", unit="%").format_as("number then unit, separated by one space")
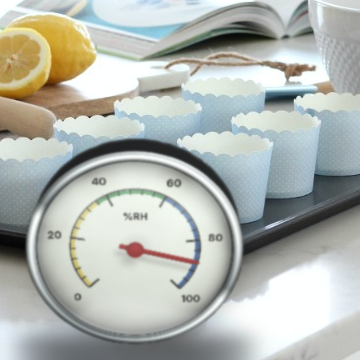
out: 88 %
